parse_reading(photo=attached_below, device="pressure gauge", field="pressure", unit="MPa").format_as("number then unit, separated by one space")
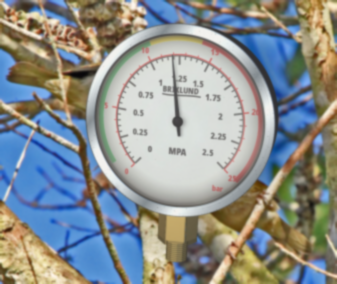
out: 1.2 MPa
